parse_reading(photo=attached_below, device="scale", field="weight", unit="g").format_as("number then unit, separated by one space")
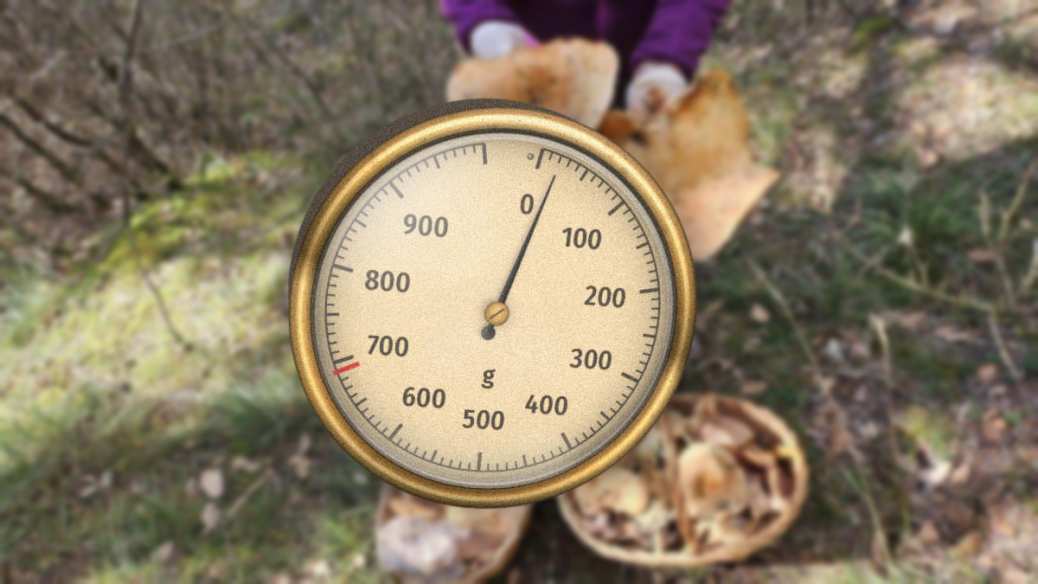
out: 20 g
